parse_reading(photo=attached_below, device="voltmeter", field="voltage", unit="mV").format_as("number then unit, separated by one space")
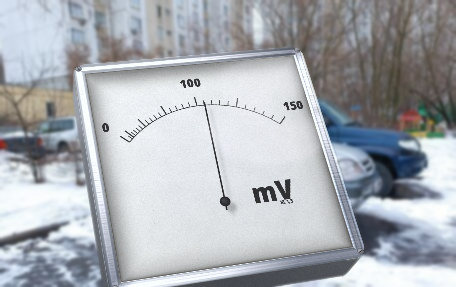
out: 105 mV
